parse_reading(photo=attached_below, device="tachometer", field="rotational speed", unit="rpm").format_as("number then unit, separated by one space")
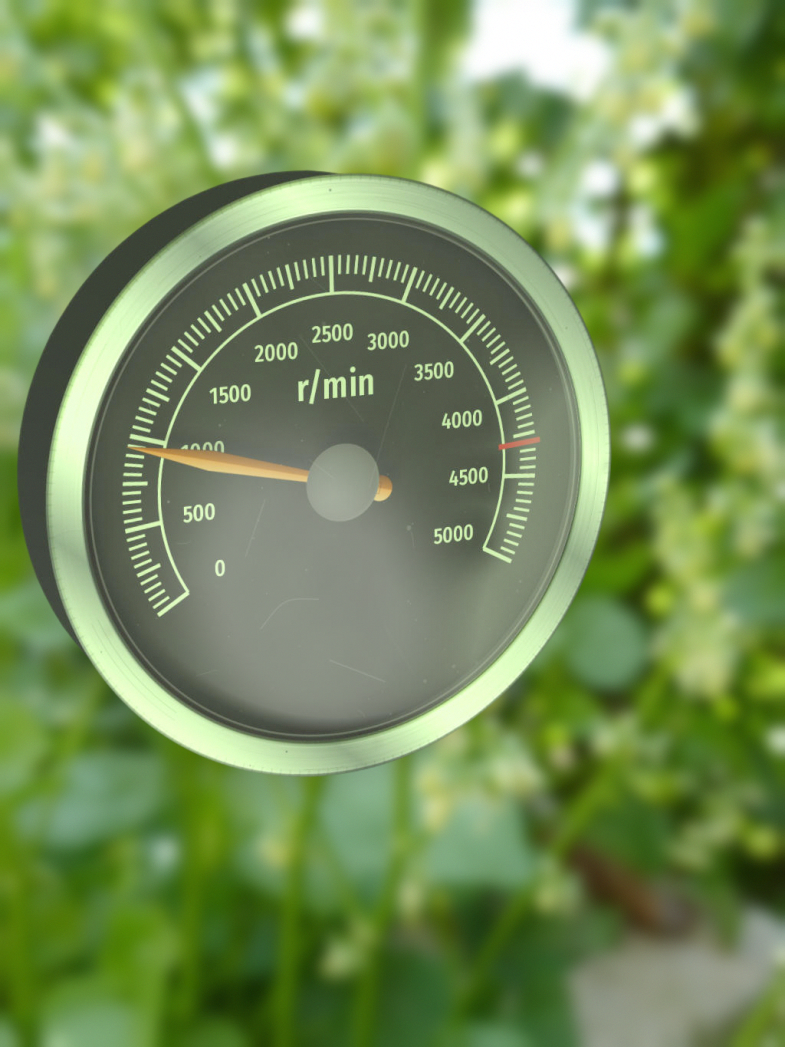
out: 950 rpm
